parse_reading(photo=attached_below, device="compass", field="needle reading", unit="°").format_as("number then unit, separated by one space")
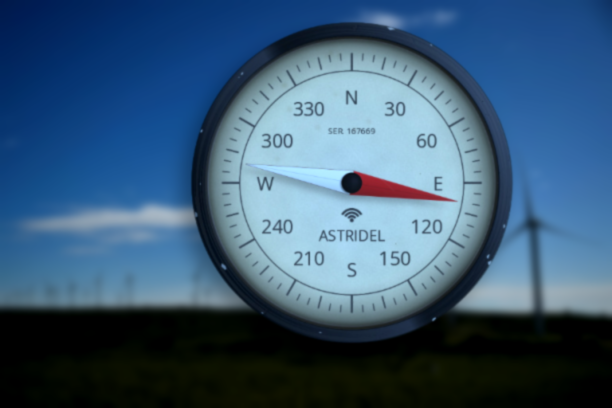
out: 100 °
